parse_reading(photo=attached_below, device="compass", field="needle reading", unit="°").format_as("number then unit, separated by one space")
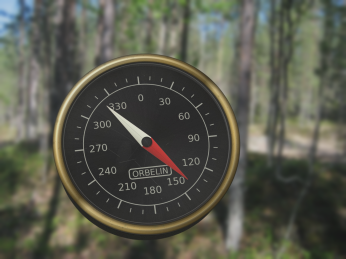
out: 140 °
